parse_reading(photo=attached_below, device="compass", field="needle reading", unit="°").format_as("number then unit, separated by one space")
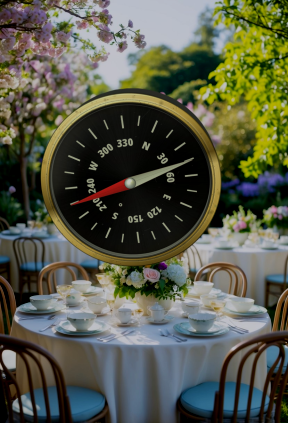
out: 225 °
